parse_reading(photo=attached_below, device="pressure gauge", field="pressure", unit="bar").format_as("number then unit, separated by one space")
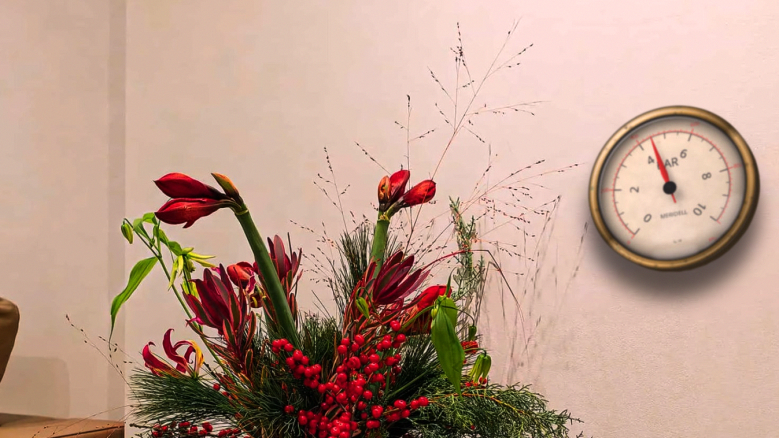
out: 4.5 bar
